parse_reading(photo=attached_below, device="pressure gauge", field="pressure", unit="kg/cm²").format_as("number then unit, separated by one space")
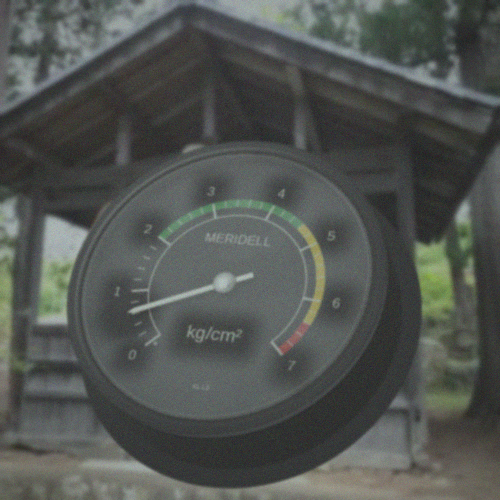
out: 0.6 kg/cm²
